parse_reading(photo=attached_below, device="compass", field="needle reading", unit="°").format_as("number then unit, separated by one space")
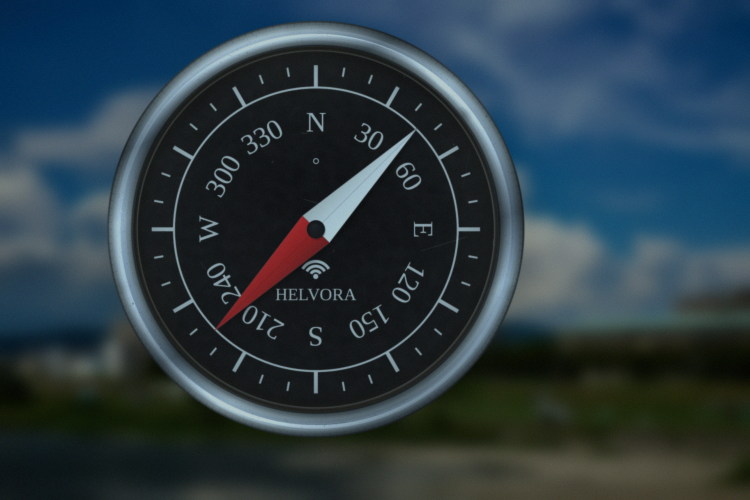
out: 225 °
